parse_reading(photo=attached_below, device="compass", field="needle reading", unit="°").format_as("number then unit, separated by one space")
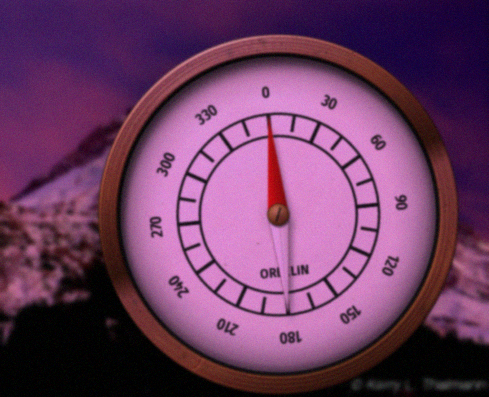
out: 0 °
